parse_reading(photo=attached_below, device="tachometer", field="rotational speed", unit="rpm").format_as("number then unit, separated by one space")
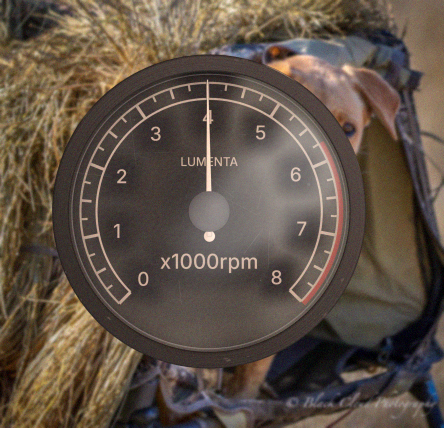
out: 4000 rpm
